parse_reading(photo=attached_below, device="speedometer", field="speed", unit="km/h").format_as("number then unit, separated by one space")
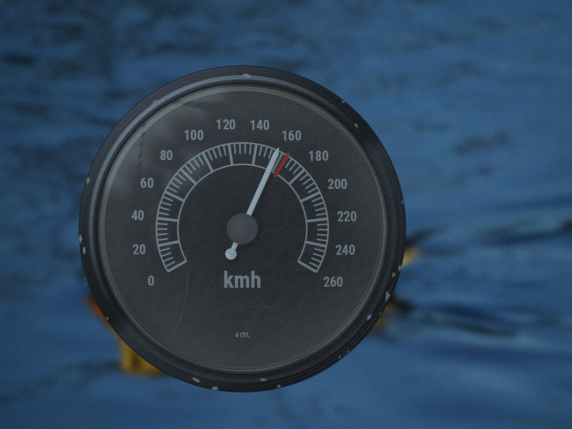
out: 156 km/h
